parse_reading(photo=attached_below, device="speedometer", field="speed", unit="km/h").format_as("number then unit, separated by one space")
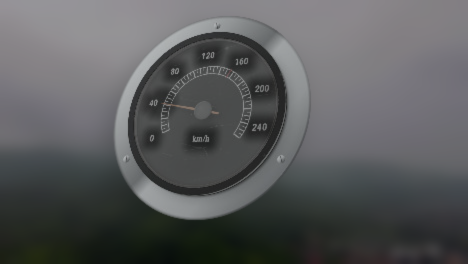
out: 40 km/h
